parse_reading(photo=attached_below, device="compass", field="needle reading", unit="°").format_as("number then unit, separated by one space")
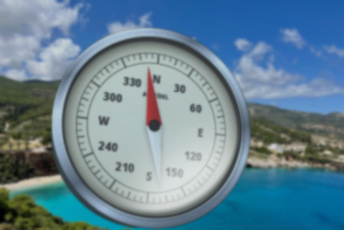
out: 350 °
